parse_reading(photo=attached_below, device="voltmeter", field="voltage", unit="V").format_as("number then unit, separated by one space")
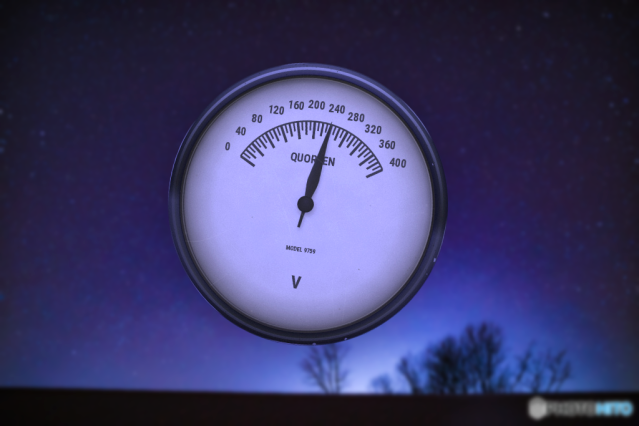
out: 240 V
